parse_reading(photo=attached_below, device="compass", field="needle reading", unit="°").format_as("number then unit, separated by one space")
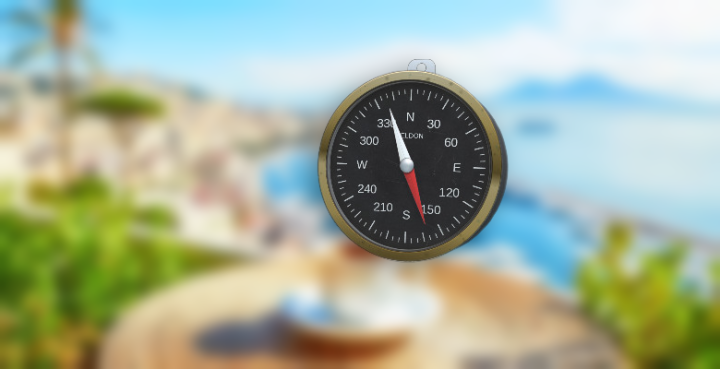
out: 160 °
